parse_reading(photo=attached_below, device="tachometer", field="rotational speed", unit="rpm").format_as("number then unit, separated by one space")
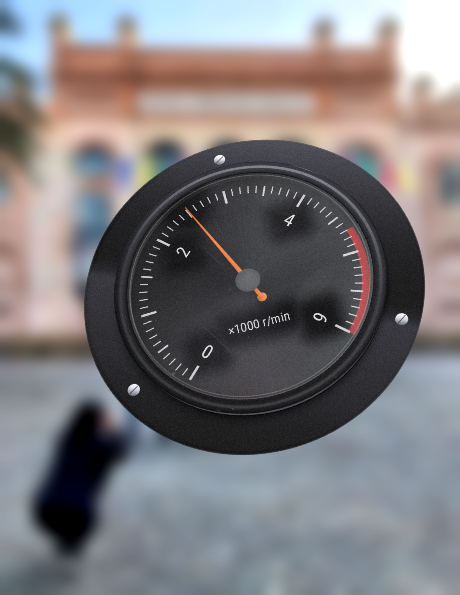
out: 2500 rpm
